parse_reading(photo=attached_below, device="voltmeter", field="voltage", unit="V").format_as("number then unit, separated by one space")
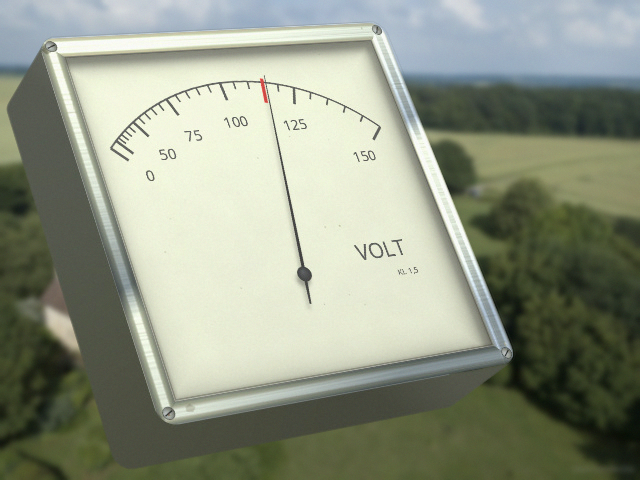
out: 115 V
